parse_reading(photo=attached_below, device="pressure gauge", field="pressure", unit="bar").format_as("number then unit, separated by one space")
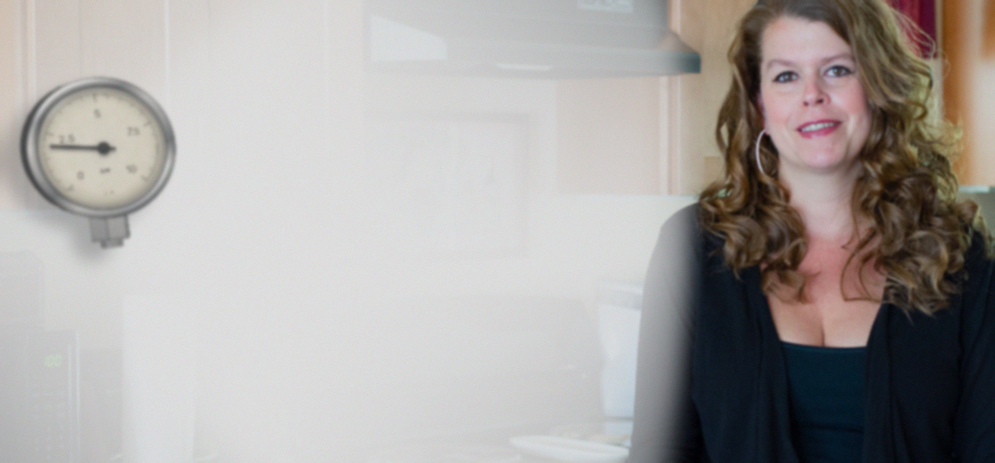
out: 2 bar
